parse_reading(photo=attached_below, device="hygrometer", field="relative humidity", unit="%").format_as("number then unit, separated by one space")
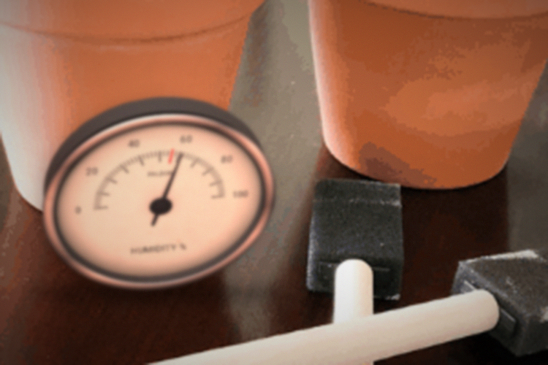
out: 60 %
